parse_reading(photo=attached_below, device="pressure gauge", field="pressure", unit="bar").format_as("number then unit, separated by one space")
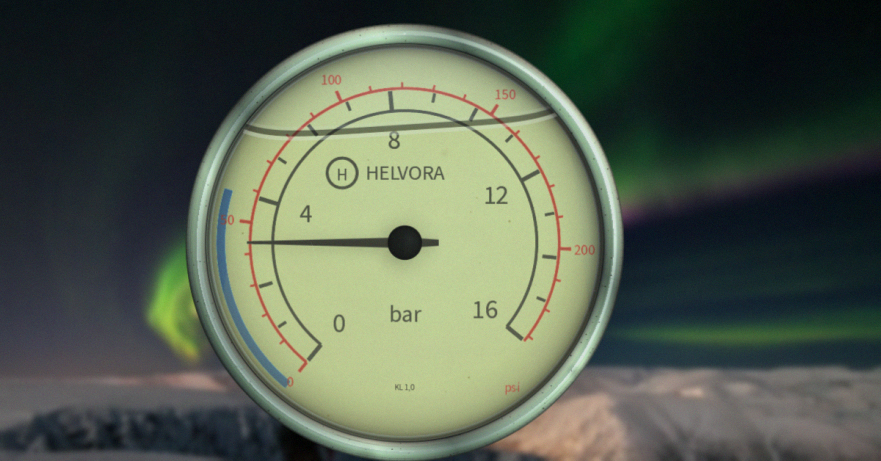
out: 3 bar
